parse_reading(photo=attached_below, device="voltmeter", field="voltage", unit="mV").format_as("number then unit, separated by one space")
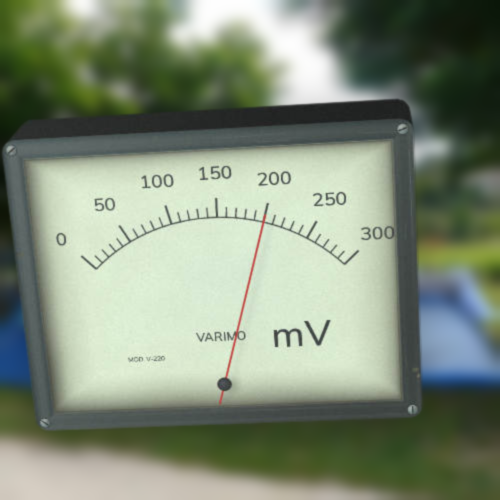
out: 200 mV
